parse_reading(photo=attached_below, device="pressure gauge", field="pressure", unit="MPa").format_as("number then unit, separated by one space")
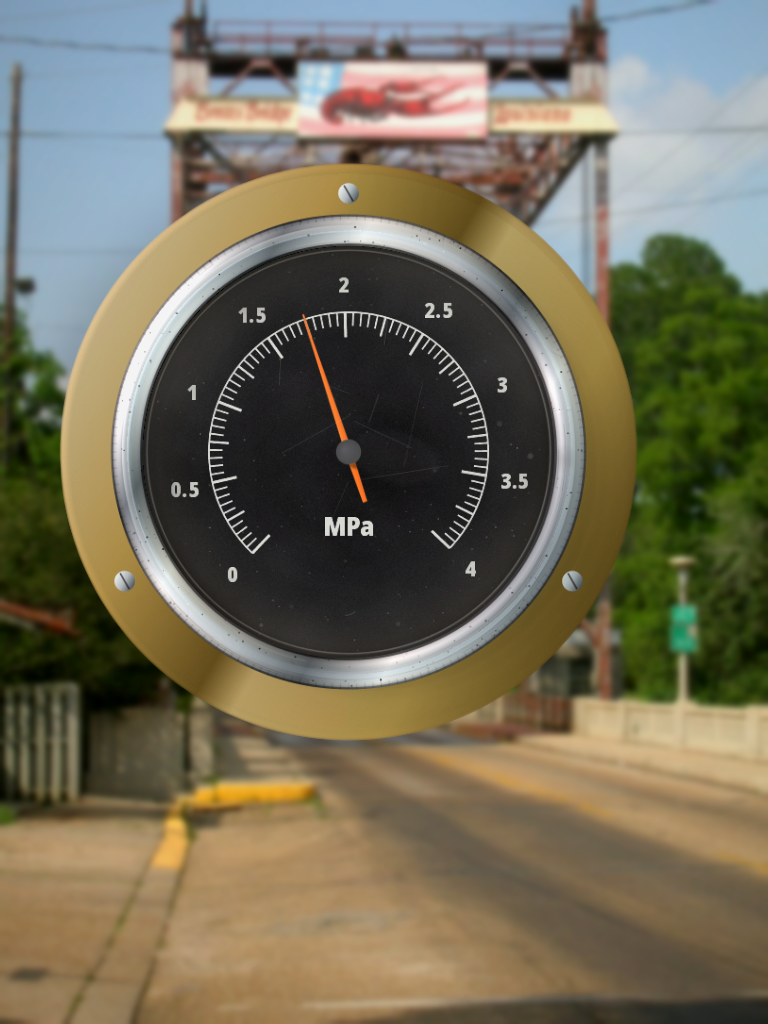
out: 1.75 MPa
